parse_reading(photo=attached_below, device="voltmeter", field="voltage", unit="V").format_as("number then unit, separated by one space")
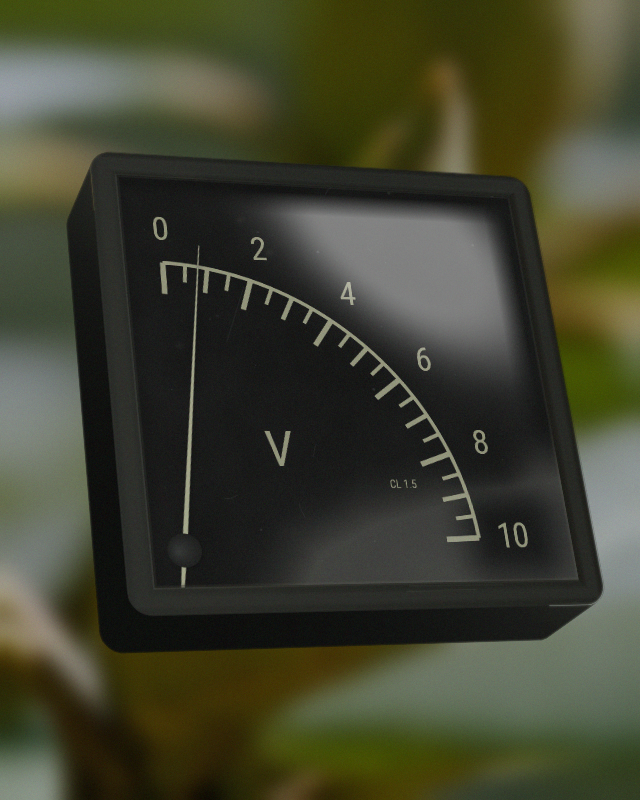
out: 0.75 V
